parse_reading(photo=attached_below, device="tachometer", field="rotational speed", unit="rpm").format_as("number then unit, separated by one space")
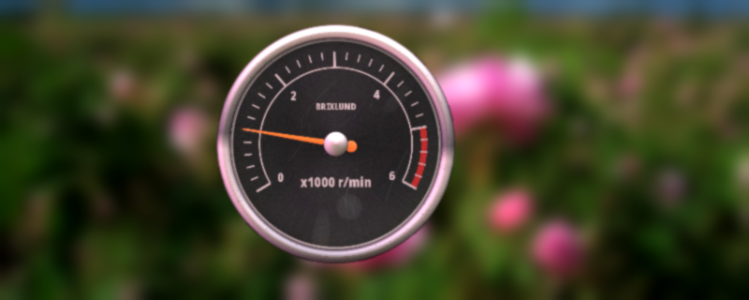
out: 1000 rpm
